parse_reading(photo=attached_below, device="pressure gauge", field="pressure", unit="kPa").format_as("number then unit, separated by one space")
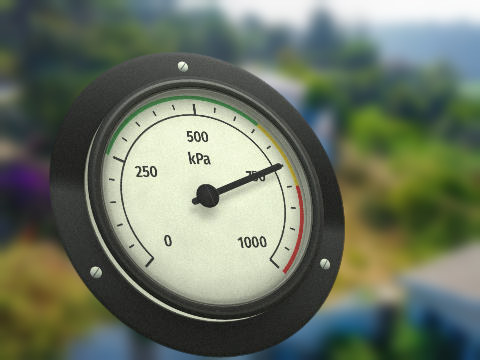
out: 750 kPa
